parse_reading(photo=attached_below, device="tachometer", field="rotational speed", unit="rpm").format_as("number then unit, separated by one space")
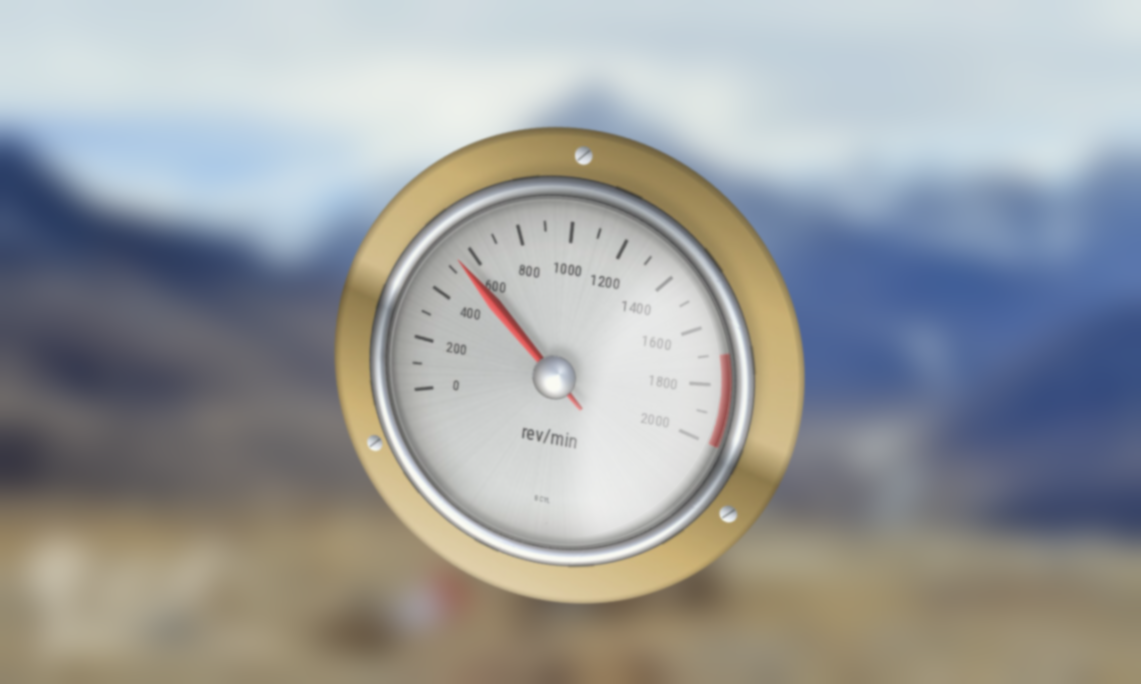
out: 550 rpm
